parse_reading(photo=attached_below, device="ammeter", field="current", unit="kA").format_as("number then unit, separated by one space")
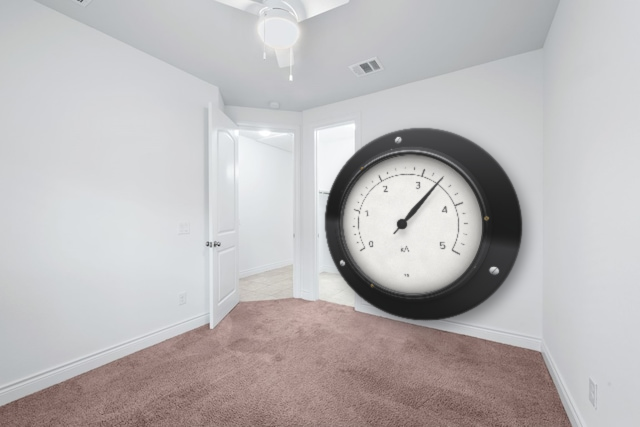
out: 3.4 kA
